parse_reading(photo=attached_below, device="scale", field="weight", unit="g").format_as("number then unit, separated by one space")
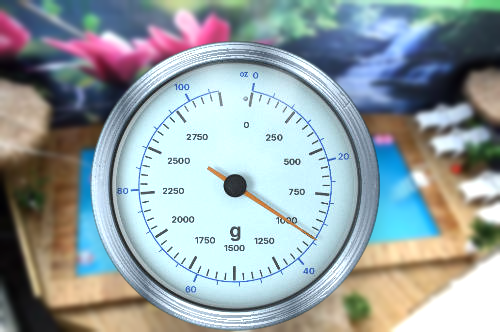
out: 1000 g
